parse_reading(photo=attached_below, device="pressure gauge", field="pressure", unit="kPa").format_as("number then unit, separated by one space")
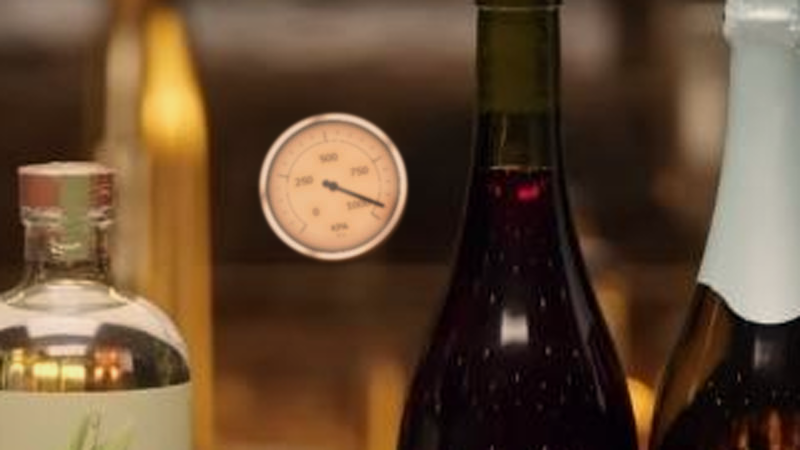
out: 950 kPa
